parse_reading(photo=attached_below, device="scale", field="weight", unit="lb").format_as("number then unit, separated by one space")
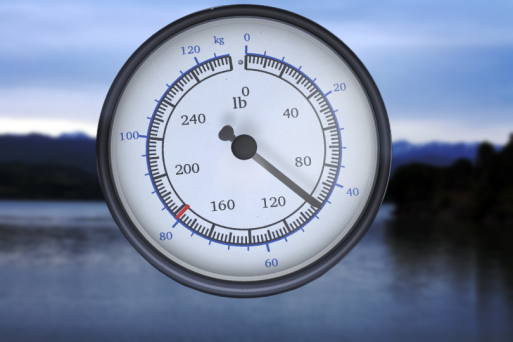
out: 102 lb
